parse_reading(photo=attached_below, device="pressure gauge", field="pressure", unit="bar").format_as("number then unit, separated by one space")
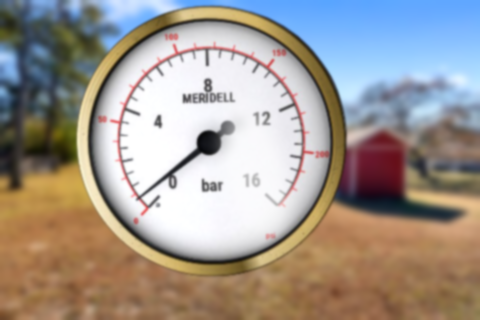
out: 0.5 bar
